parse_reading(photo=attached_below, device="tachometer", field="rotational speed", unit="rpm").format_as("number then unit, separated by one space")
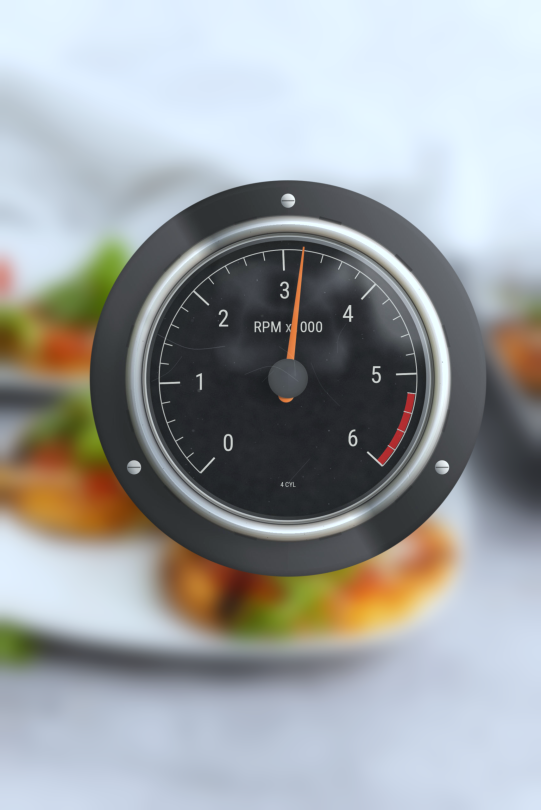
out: 3200 rpm
